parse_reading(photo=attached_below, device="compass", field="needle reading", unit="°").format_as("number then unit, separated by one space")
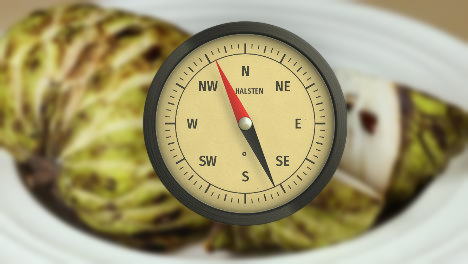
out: 335 °
